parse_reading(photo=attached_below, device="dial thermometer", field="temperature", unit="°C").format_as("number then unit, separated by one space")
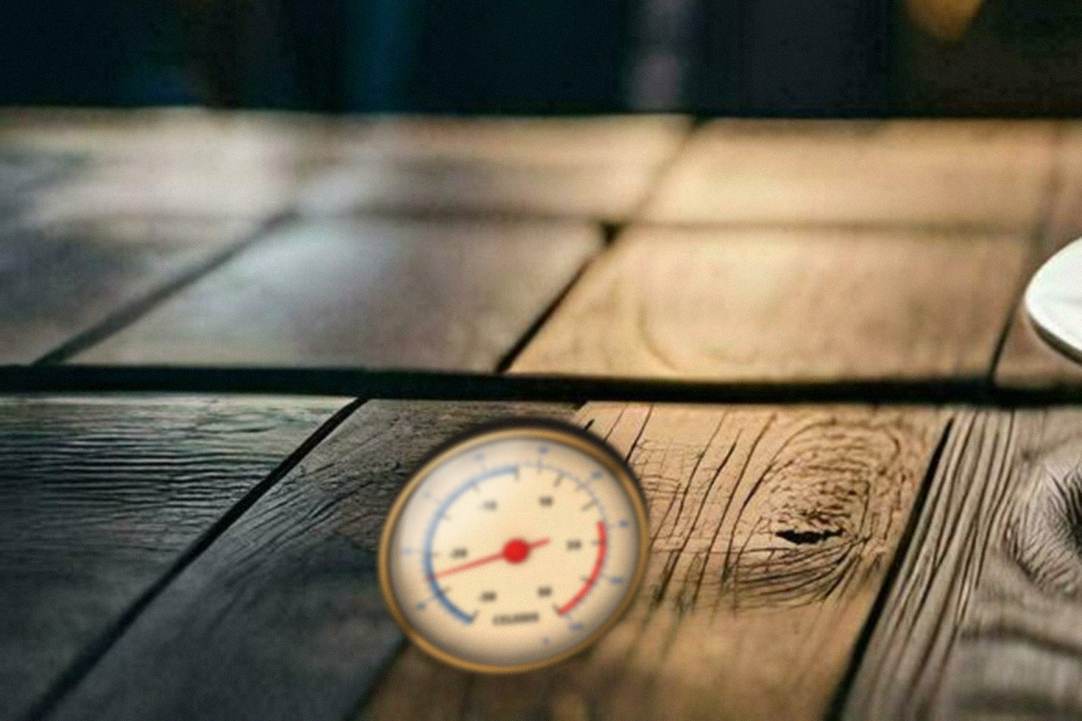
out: -35 °C
